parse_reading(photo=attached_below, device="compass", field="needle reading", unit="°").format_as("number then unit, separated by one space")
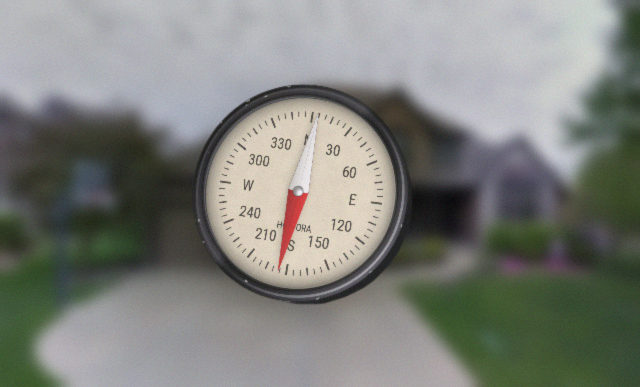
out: 185 °
